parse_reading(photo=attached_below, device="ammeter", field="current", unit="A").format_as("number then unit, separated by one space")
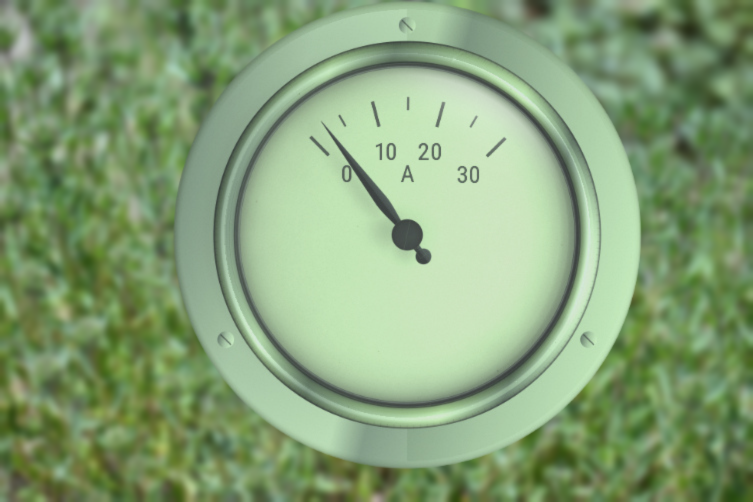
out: 2.5 A
